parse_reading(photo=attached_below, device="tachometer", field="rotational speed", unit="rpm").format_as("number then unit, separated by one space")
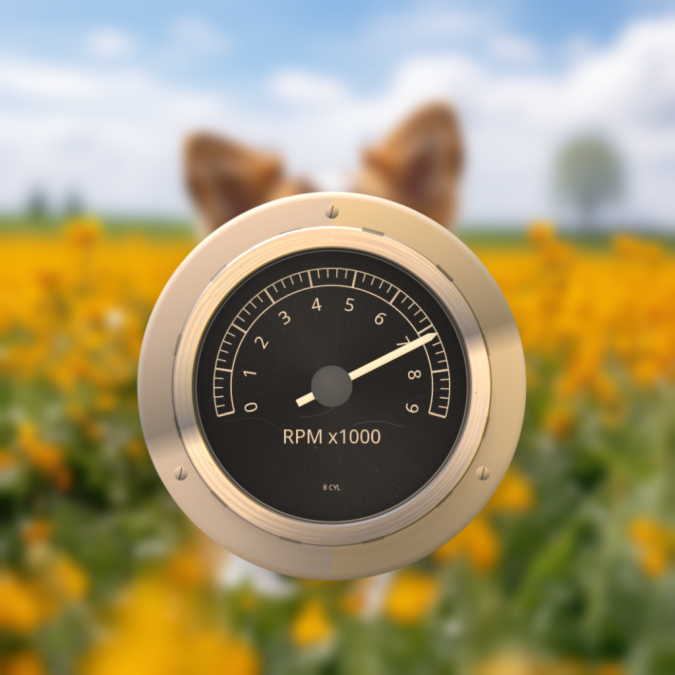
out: 7200 rpm
